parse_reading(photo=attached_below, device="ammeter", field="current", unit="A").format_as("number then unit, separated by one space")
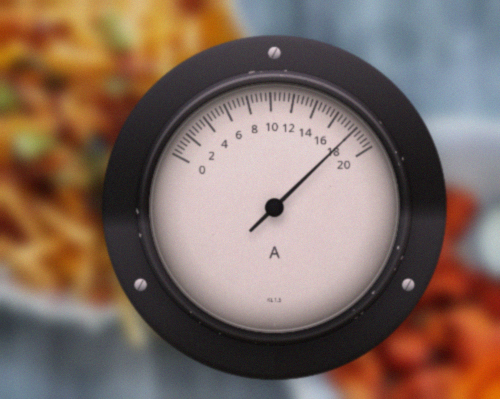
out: 18 A
